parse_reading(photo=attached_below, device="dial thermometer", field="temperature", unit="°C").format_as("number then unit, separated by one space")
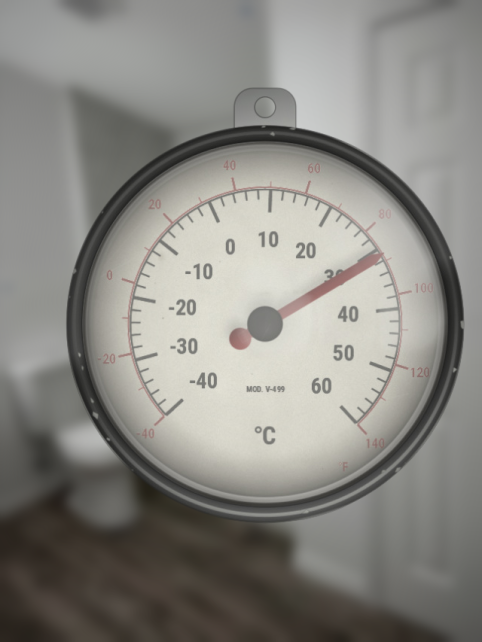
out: 31 °C
